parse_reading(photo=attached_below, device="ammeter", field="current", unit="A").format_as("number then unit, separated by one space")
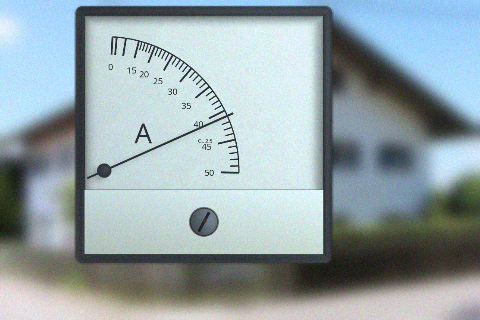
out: 41 A
